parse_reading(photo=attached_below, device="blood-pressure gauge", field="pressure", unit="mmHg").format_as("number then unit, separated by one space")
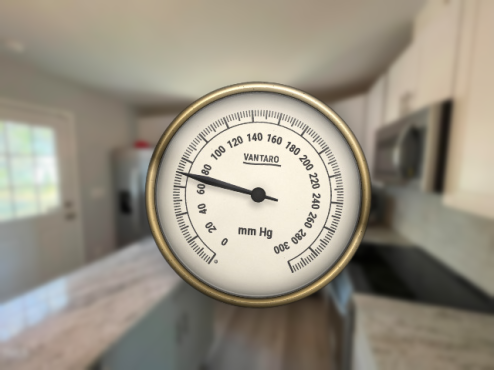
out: 70 mmHg
